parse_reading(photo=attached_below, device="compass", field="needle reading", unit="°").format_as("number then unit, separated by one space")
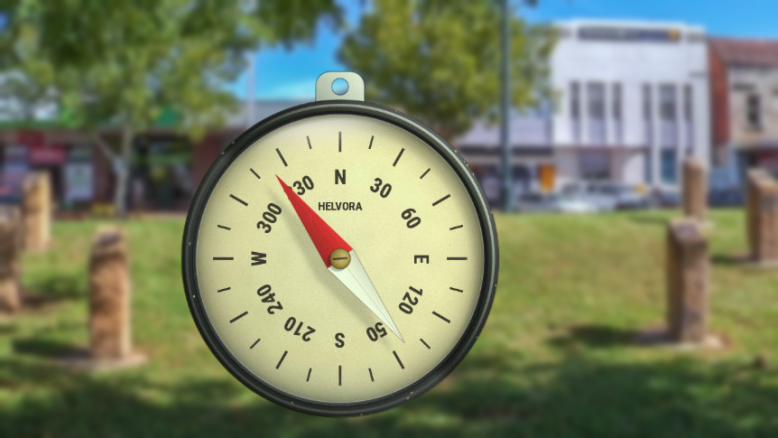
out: 322.5 °
